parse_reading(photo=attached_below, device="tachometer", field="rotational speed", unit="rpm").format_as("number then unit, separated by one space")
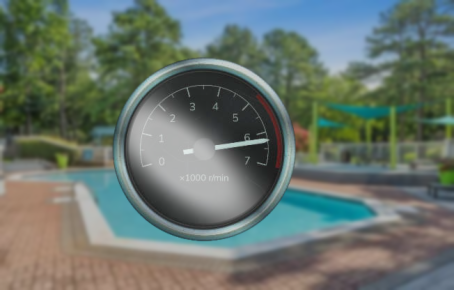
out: 6250 rpm
